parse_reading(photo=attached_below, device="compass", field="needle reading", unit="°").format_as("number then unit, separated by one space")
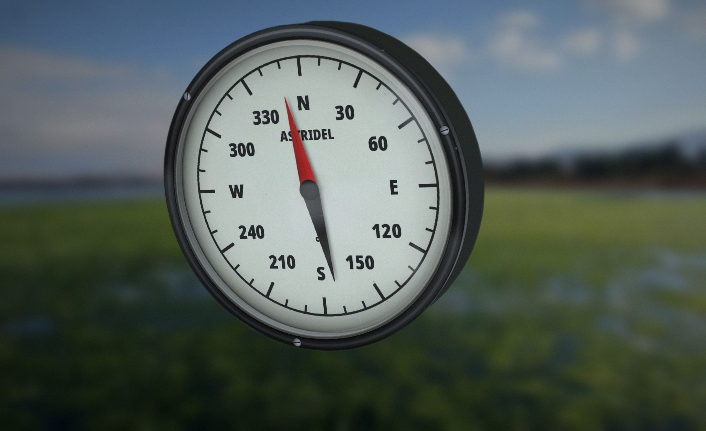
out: 350 °
